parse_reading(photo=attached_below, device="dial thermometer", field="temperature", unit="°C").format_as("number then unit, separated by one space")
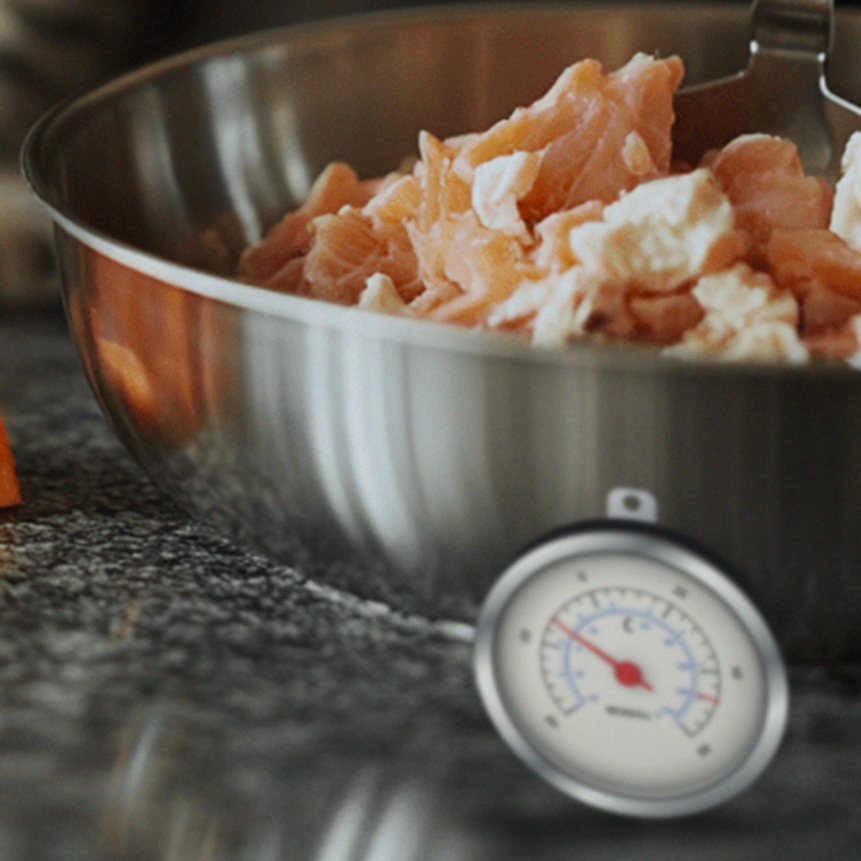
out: -12 °C
